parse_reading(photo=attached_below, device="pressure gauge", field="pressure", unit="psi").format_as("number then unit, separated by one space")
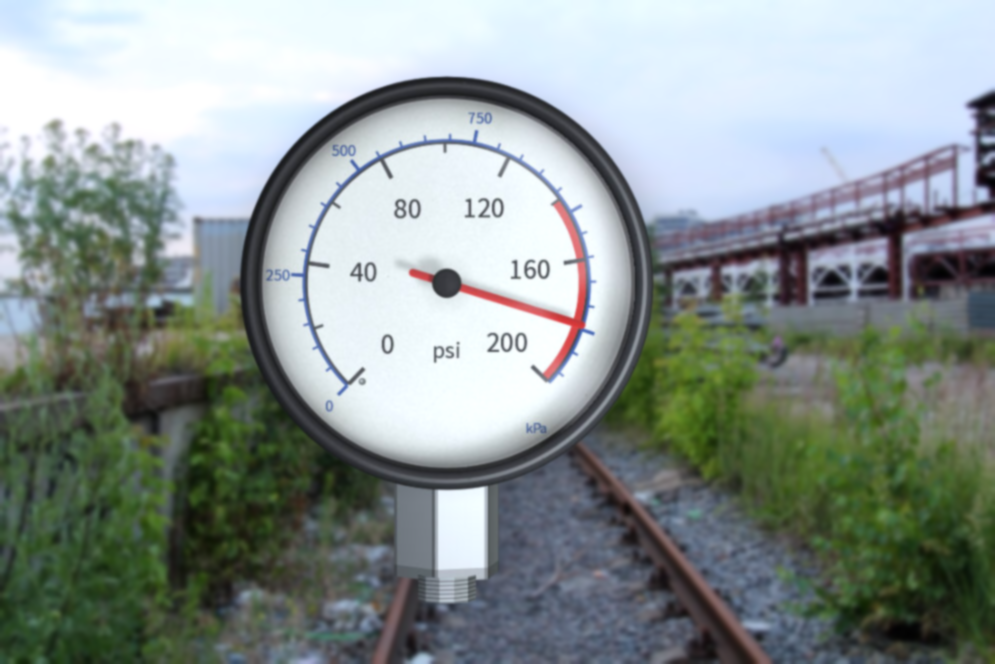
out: 180 psi
